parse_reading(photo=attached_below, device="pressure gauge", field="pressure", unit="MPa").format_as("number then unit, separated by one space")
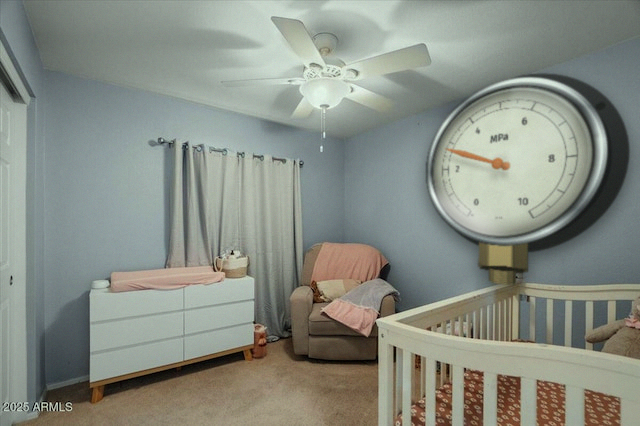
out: 2.75 MPa
